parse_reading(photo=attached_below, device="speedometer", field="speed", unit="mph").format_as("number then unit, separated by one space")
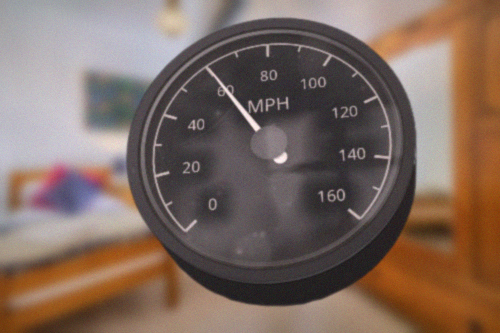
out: 60 mph
